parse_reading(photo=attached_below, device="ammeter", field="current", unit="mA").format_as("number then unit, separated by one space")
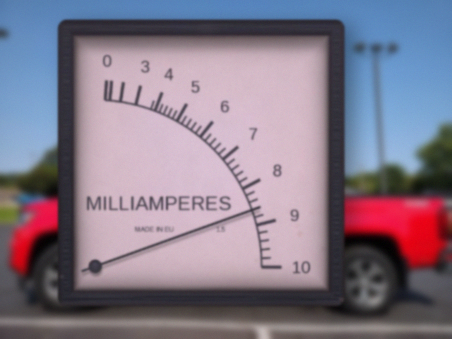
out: 8.6 mA
